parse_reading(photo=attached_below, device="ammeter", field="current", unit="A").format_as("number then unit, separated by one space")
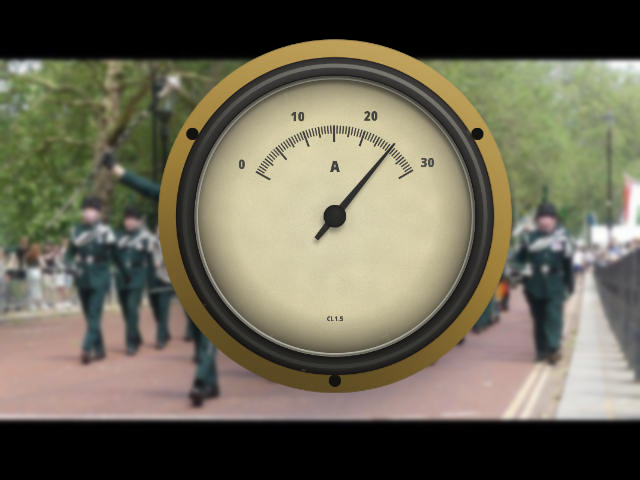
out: 25 A
